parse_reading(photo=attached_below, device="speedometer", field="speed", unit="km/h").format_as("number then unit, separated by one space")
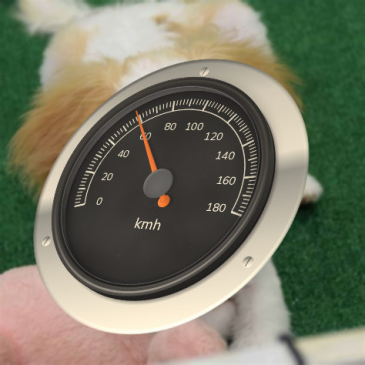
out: 60 km/h
